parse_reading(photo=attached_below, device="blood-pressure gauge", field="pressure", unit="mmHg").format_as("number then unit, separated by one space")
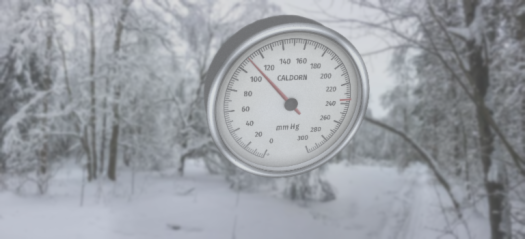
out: 110 mmHg
